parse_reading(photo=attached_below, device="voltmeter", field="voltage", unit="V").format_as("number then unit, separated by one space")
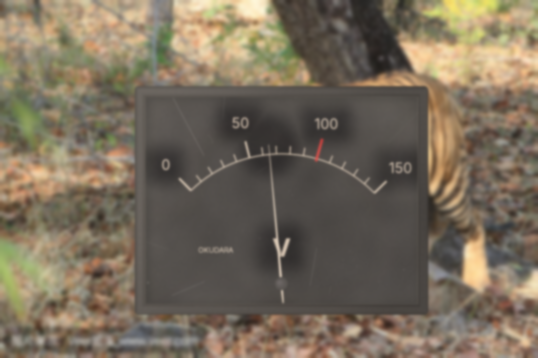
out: 65 V
